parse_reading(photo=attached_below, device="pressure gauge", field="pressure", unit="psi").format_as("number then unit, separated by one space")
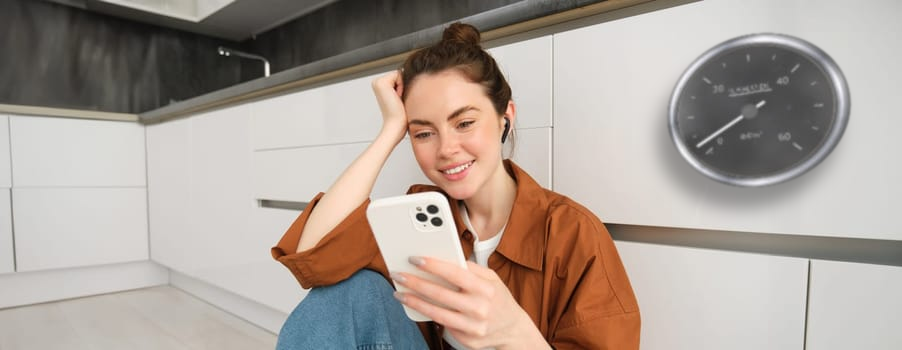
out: 2.5 psi
